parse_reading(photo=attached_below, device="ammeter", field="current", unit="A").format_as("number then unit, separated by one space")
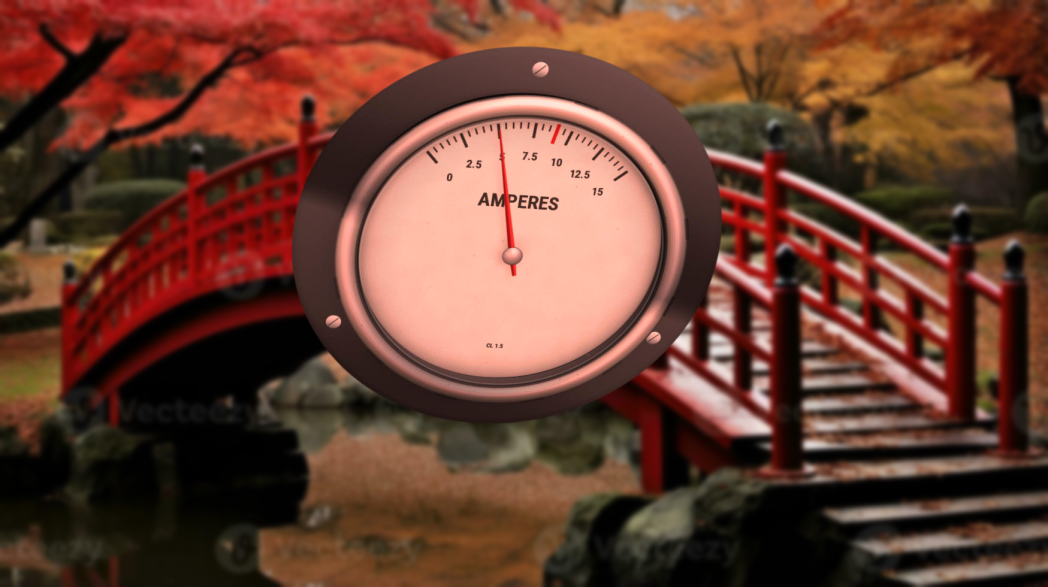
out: 5 A
